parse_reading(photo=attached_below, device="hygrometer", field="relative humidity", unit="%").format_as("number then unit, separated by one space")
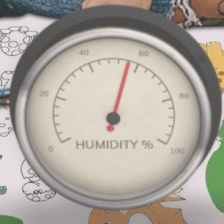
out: 56 %
